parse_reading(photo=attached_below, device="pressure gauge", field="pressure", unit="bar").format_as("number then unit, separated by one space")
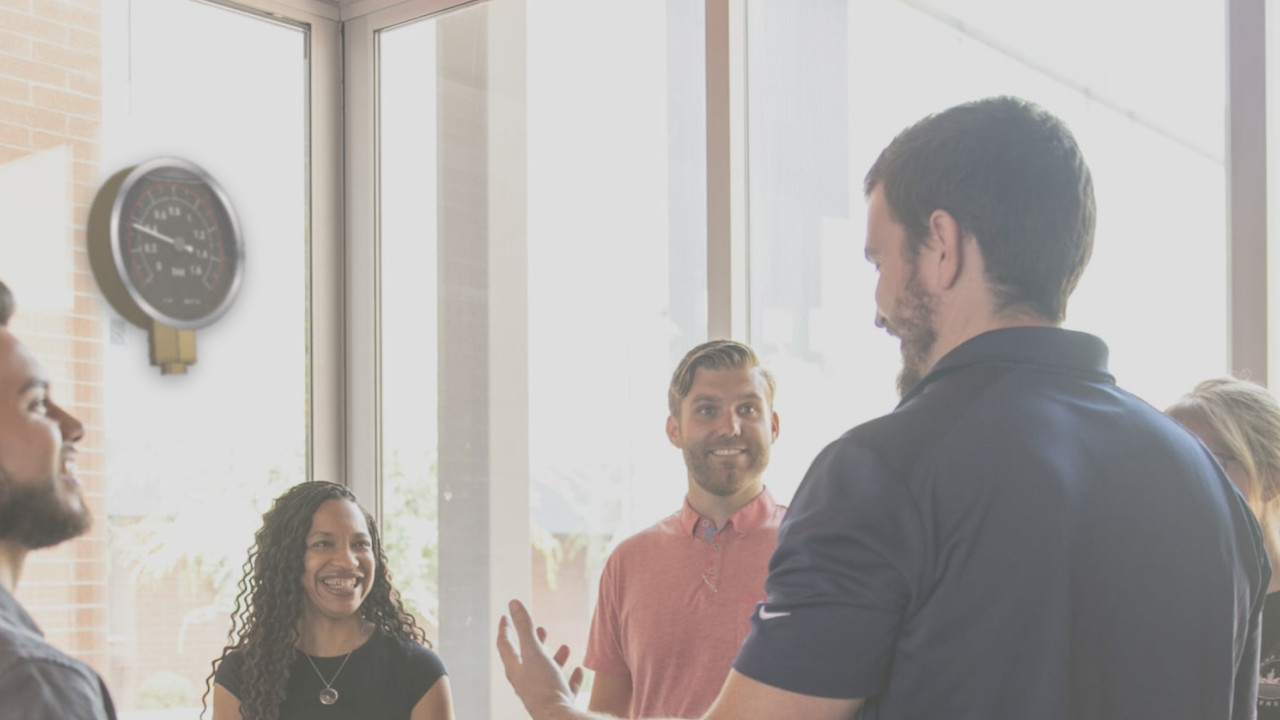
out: 0.35 bar
